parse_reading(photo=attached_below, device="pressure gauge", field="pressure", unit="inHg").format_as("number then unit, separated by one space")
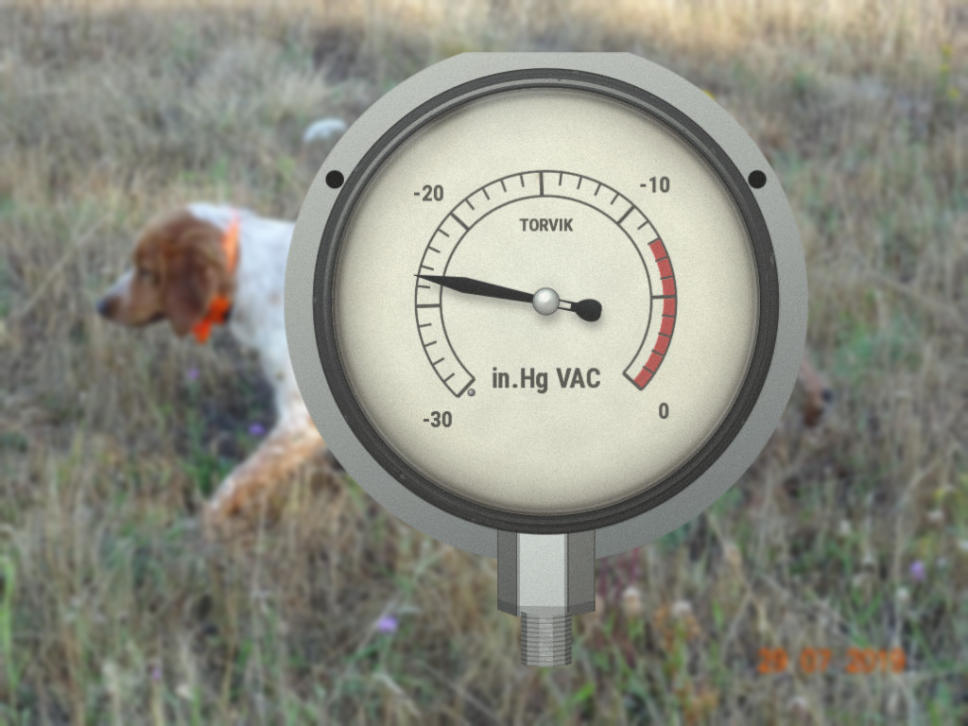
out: -23.5 inHg
